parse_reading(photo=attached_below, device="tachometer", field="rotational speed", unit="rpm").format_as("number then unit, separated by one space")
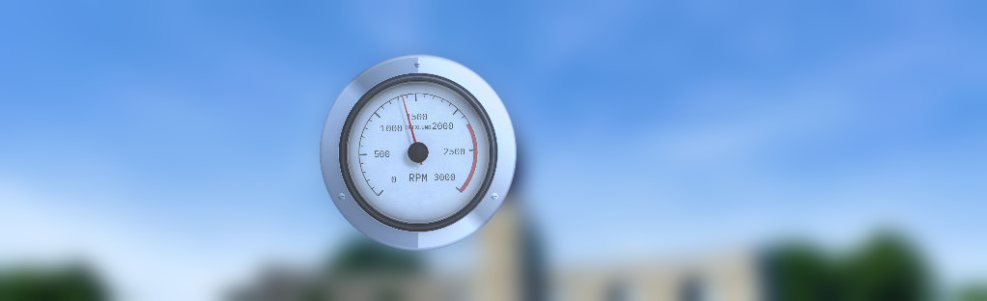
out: 1350 rpm
